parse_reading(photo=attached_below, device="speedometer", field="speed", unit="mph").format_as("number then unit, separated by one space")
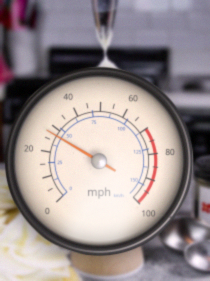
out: 27.5 mph
